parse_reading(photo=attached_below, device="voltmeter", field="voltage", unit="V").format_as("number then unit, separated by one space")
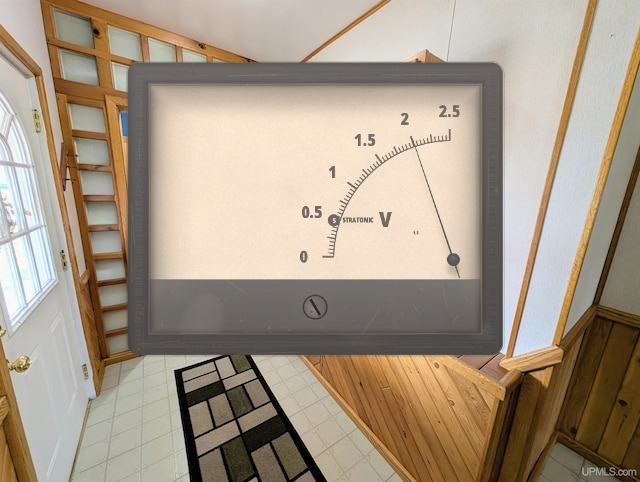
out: 2 V
